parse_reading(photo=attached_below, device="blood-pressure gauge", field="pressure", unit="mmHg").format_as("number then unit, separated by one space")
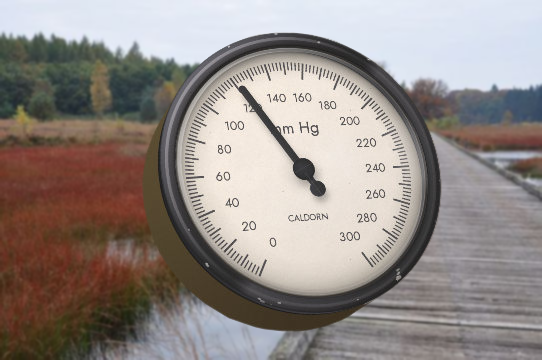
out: 120 mmHg
